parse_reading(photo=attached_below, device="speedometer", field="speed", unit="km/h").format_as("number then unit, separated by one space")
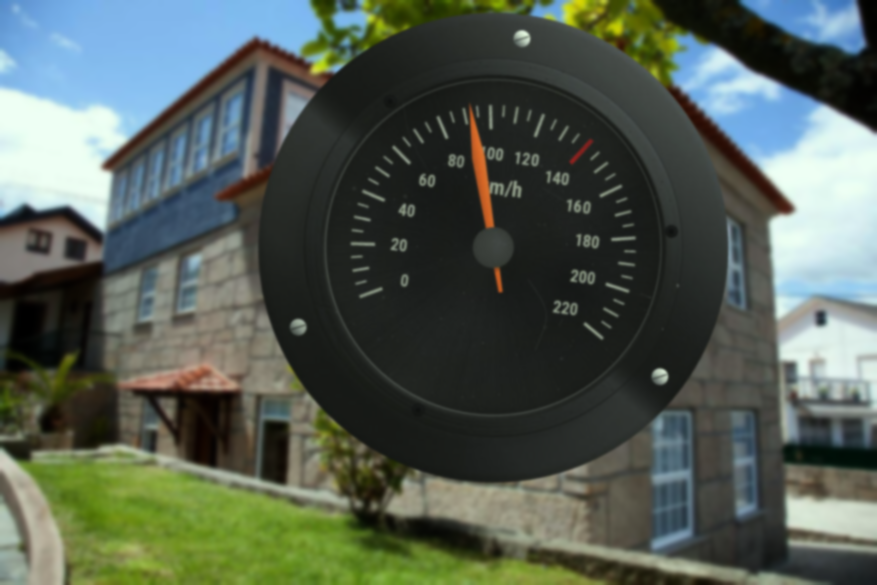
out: 92.5 km/h
